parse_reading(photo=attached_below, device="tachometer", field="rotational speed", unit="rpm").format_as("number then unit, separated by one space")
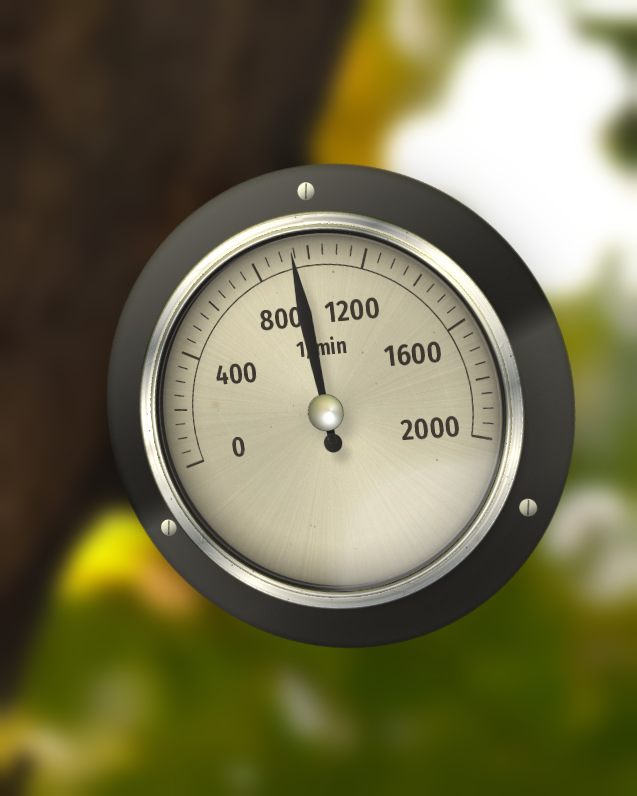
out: 950 rpm
